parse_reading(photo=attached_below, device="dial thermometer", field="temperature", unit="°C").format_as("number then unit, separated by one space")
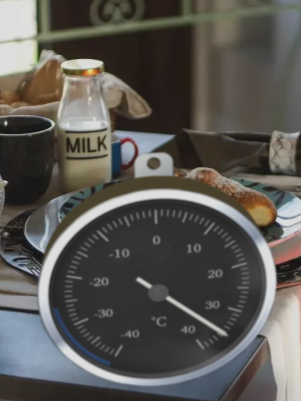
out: 35 °C
